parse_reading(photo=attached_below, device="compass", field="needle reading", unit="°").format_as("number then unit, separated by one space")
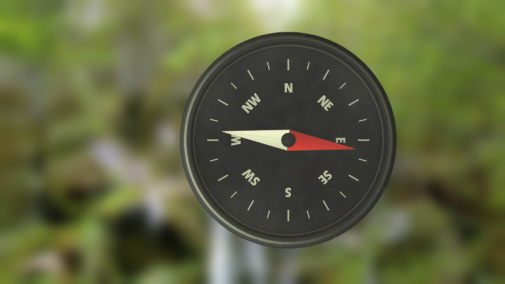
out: 97.5 °
